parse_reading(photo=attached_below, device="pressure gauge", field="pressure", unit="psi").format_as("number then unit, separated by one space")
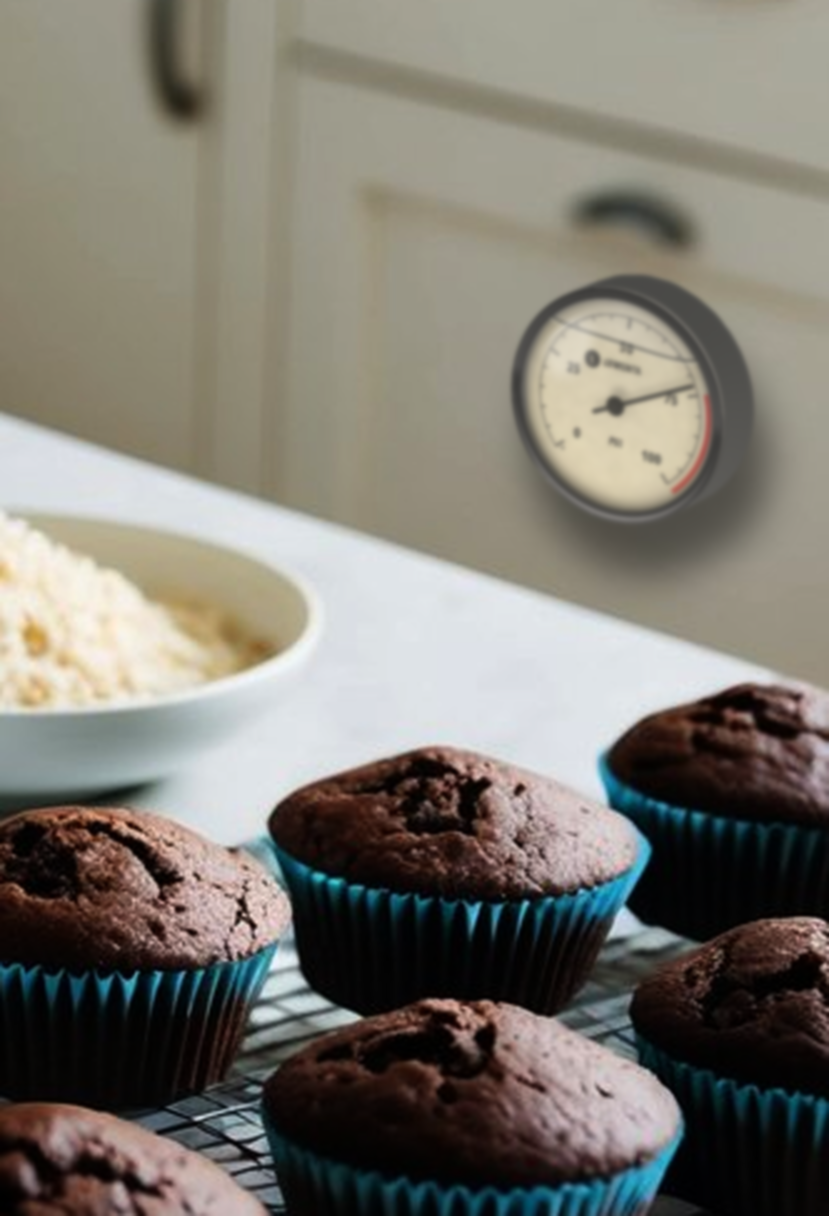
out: 72.5 psi
